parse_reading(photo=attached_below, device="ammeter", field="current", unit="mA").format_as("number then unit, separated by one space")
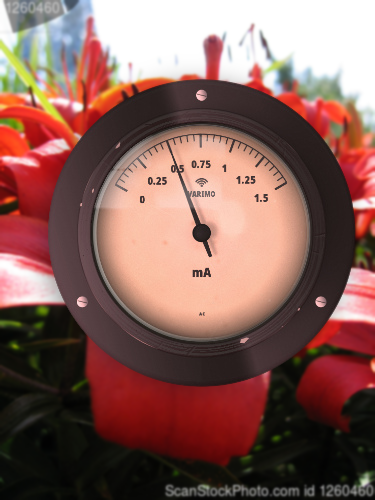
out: 0.5 mA
